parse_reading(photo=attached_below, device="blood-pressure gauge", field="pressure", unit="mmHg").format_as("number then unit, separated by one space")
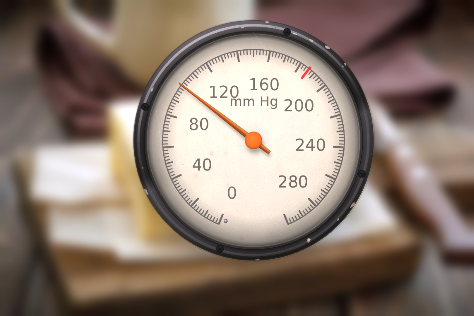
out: 100 mmHg
